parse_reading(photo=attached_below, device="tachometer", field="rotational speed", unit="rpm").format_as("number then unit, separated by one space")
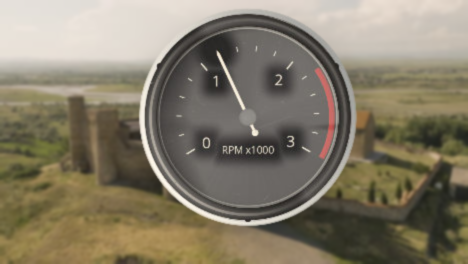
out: 1200 rpm
